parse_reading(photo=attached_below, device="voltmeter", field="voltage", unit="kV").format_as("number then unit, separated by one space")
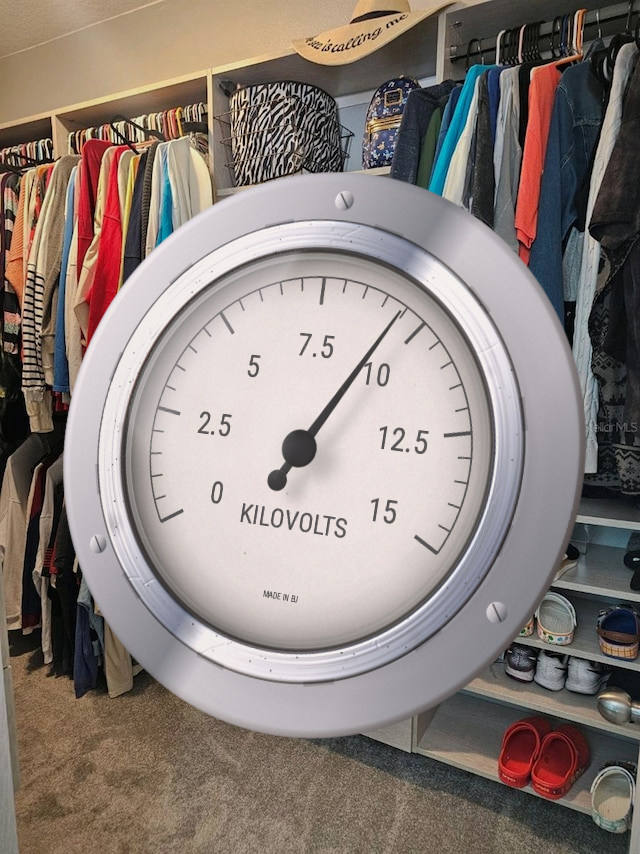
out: 9.5 kV
